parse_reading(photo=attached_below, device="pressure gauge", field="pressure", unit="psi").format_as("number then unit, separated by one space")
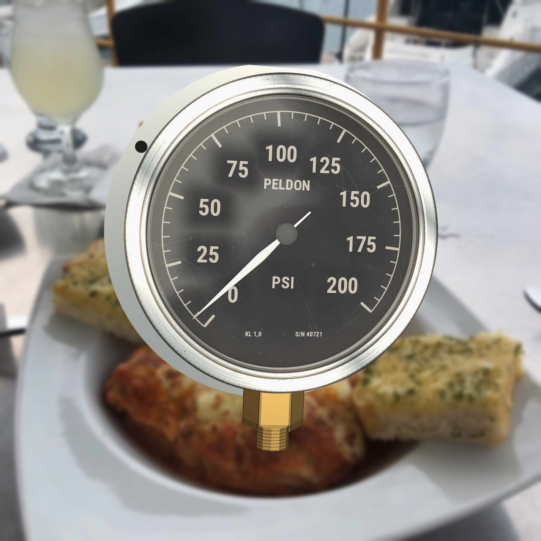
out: 5 psi
